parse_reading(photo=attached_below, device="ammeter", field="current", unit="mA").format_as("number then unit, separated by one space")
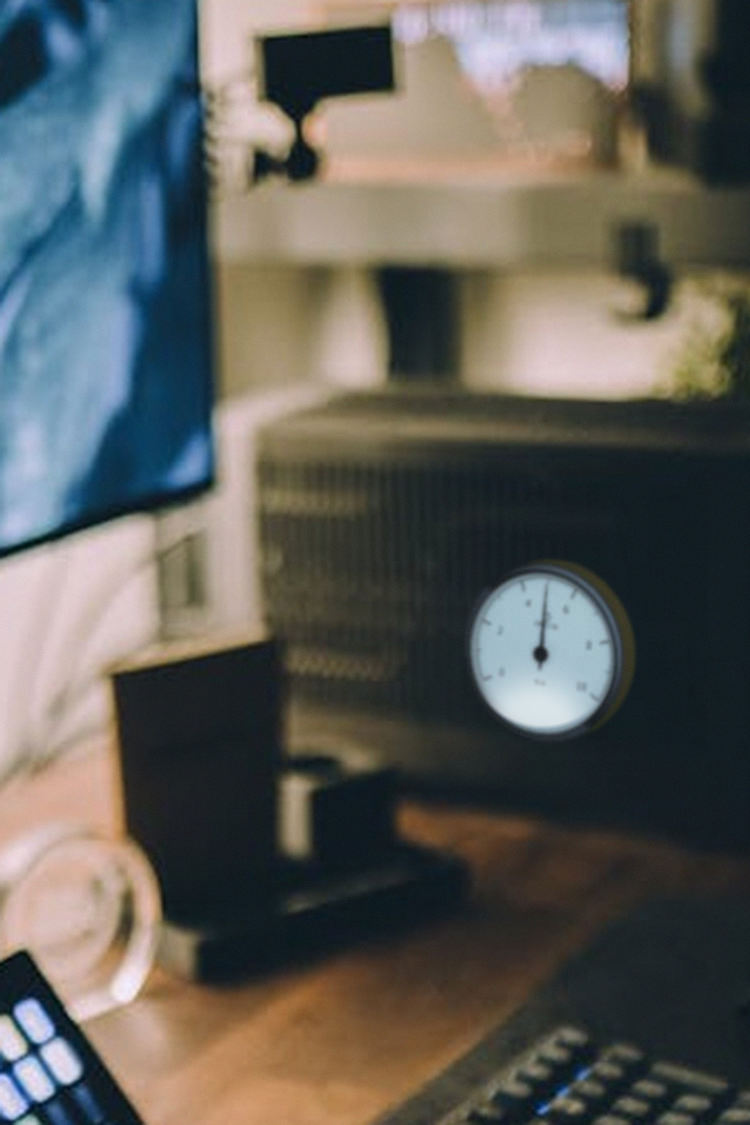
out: 5 mA
